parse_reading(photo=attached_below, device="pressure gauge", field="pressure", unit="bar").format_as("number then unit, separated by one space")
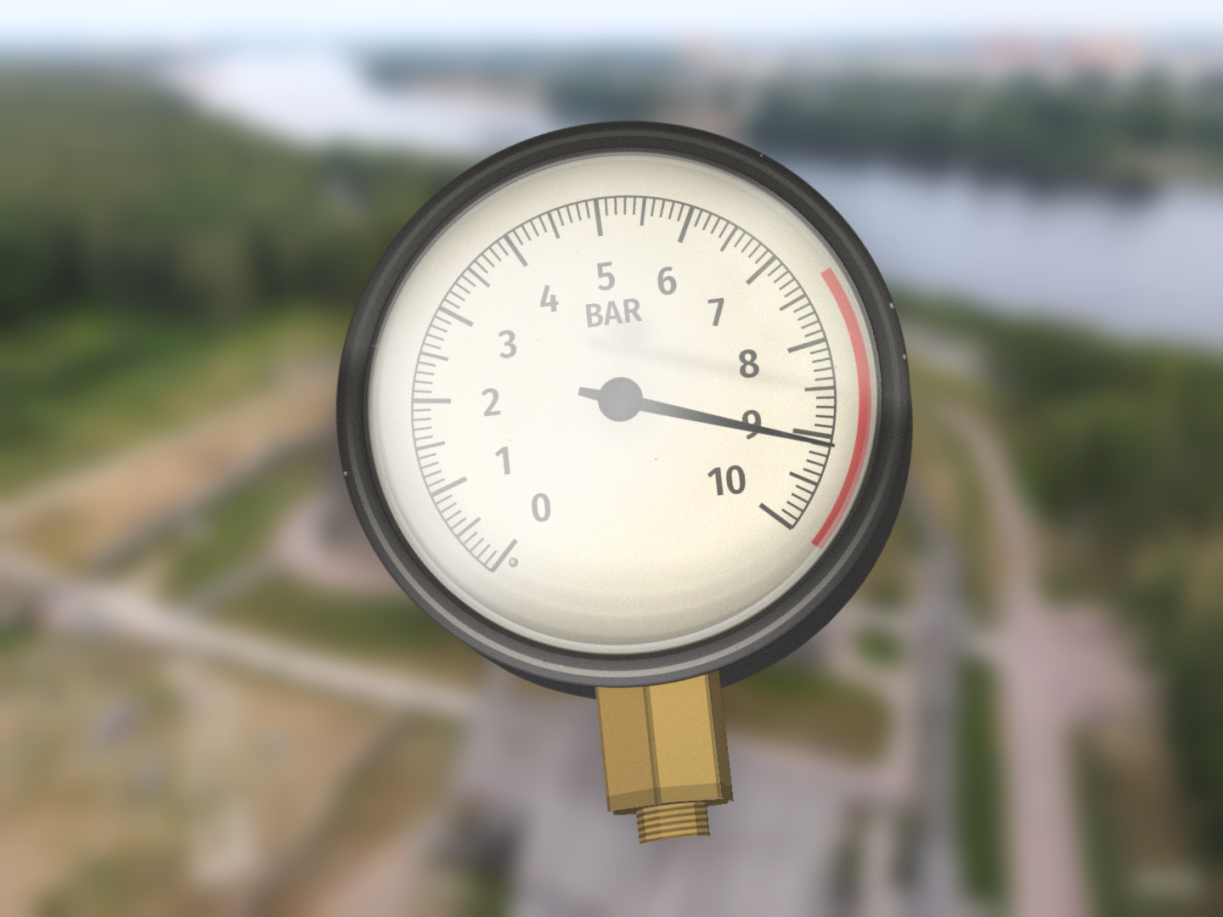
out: 9.1 bar
